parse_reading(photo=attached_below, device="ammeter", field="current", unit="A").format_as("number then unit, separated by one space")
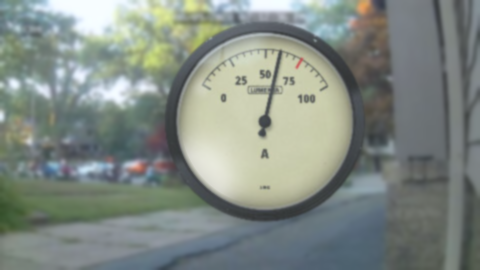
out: 60 A
